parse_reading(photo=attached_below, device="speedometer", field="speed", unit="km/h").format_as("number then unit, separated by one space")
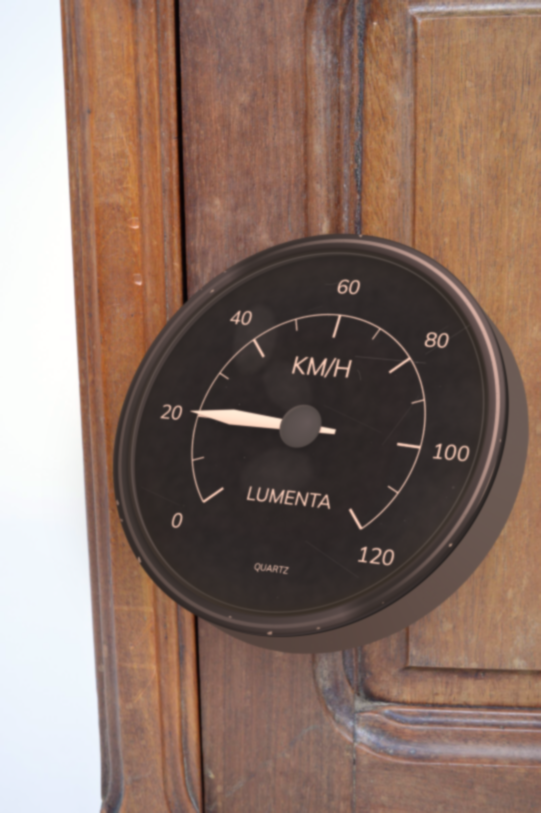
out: 20 km/h
